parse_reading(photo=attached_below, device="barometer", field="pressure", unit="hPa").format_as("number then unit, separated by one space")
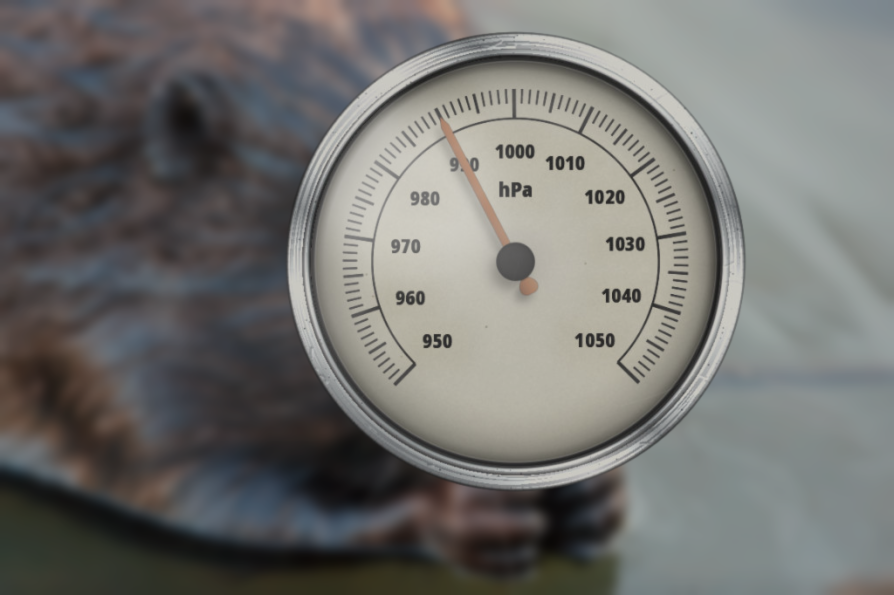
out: 990 hPa
